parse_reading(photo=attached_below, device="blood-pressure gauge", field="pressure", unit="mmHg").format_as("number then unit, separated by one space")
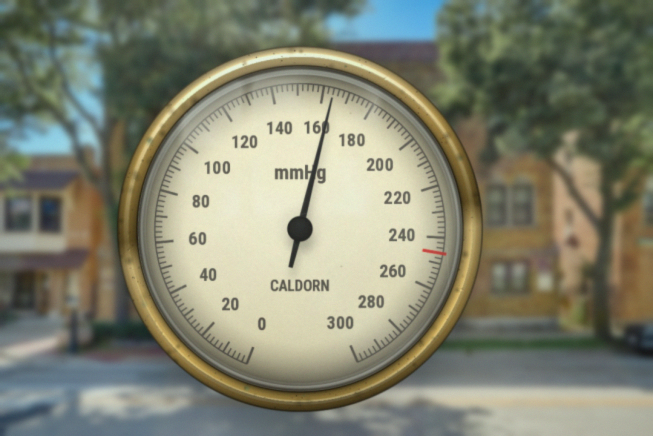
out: 164 mmHg
